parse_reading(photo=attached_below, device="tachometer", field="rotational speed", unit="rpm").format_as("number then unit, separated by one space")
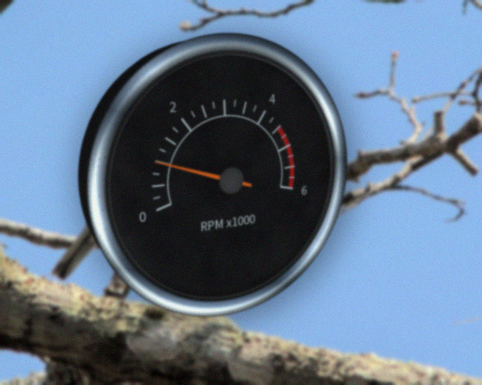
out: 1000 rpm
